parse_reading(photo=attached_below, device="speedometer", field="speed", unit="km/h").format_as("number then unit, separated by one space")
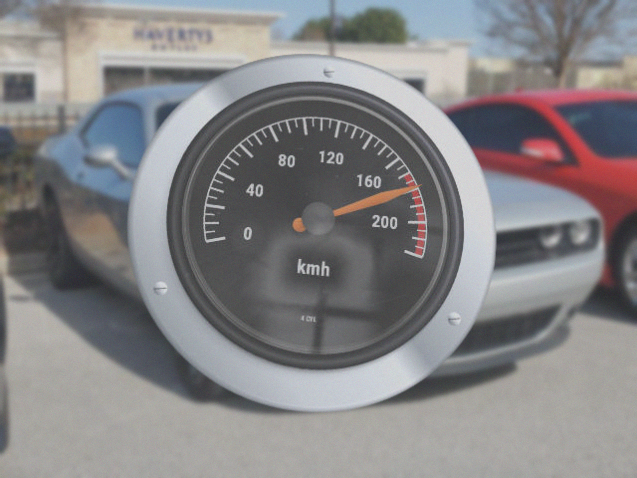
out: 180 km/h
